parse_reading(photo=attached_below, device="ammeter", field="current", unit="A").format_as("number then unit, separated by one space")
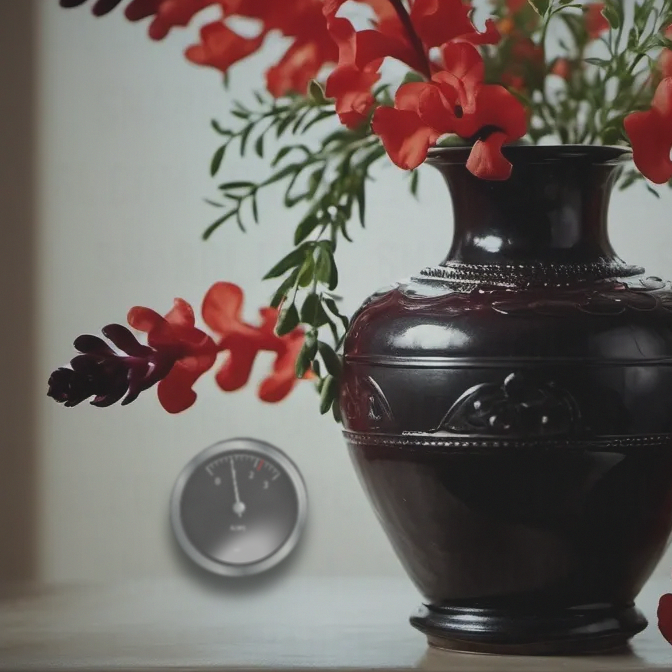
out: 1 A
